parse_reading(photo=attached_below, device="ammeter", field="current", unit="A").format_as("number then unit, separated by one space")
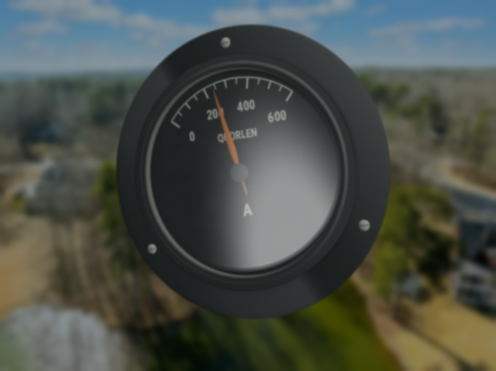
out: 250 A
